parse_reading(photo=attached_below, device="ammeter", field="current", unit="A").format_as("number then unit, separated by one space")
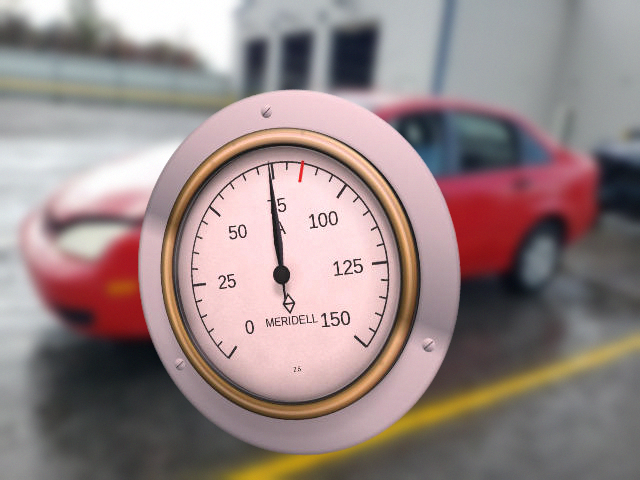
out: 75 A
